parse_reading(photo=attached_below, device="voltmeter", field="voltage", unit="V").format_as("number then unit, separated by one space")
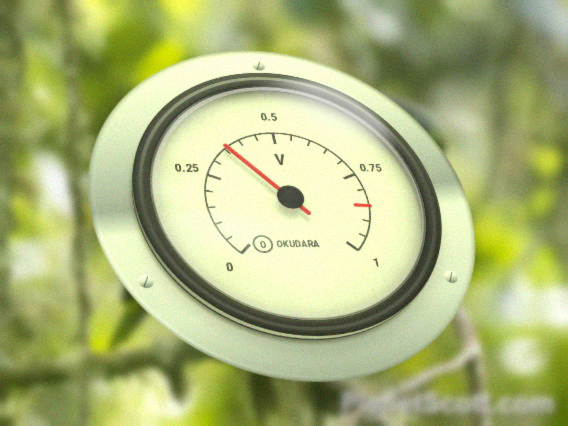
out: 0.35 V
